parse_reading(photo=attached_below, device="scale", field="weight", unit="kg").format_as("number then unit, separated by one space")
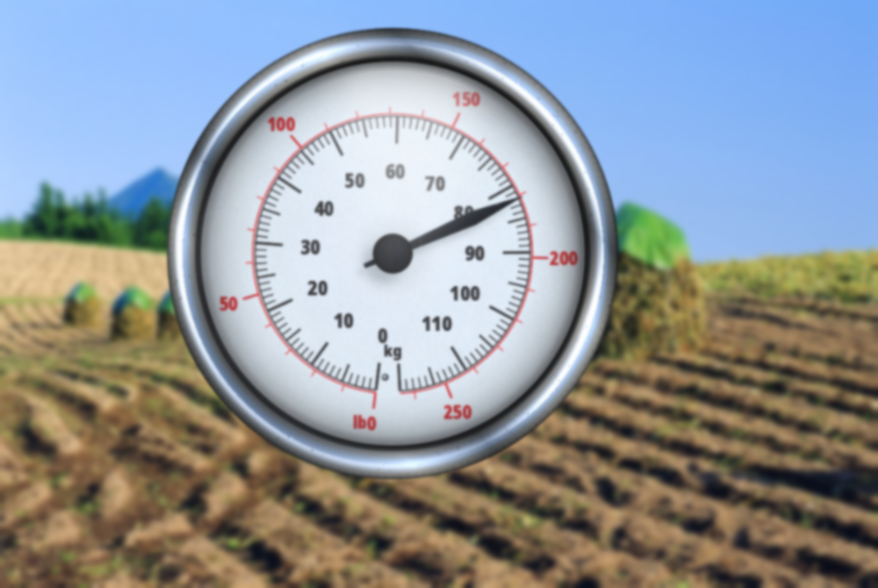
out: 82 kg
